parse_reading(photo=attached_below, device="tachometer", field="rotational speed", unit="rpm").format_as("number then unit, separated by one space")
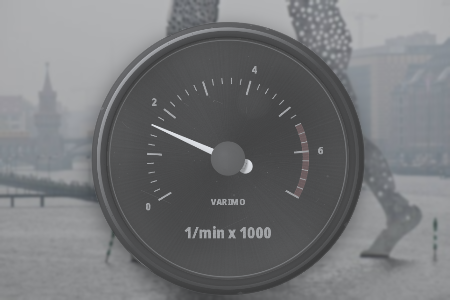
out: 1600 rpm
